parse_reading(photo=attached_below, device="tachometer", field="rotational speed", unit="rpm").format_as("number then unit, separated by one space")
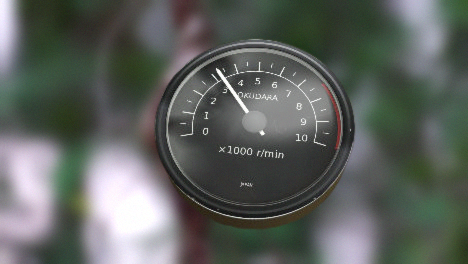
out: 3250 rpm
